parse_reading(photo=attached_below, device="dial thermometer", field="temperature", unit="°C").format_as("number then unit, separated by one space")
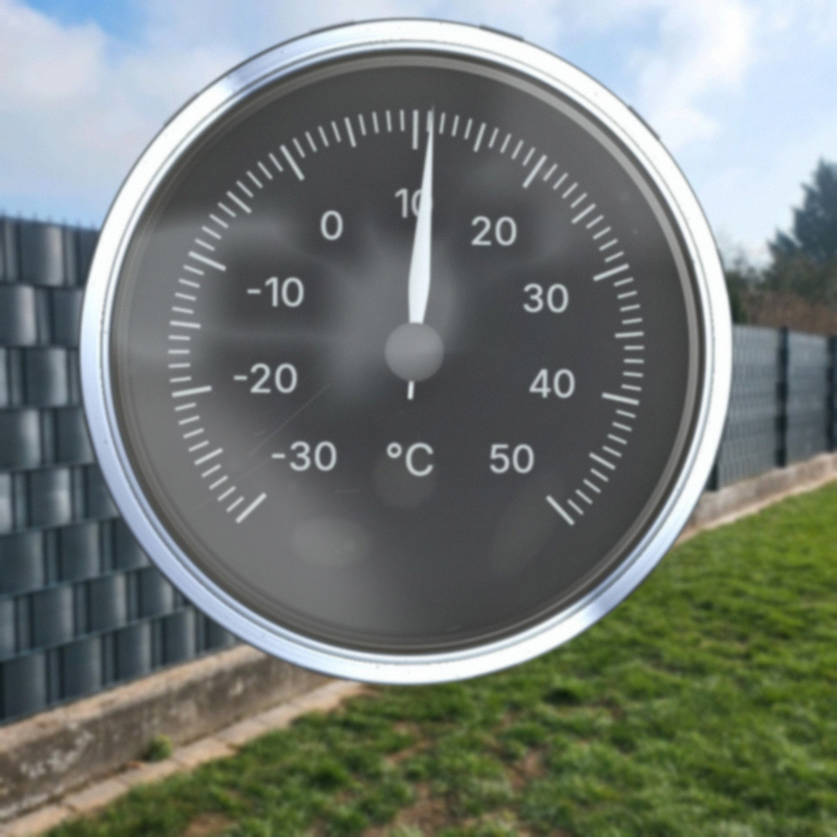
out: 11 °C
